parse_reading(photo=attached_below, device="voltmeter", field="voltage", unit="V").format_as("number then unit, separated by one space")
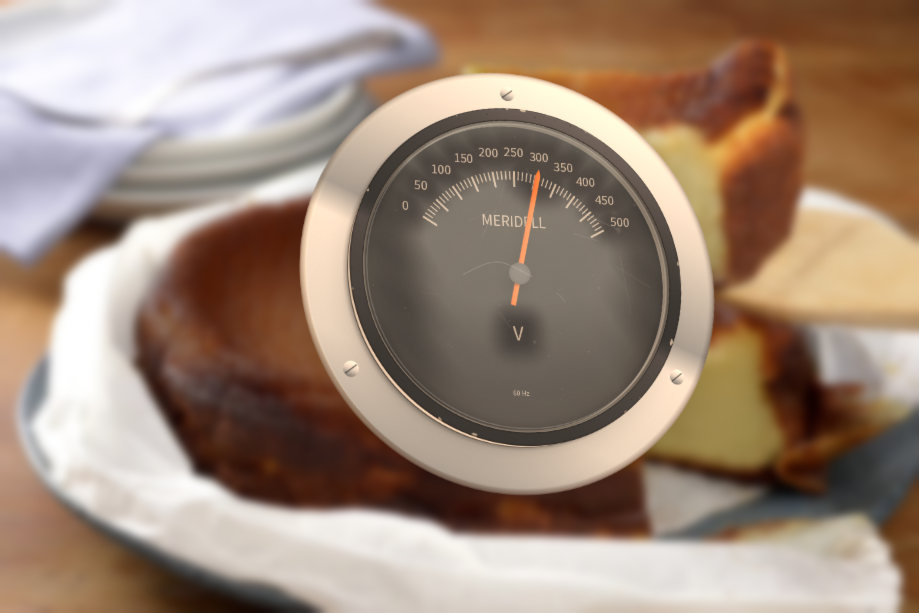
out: 300 V
